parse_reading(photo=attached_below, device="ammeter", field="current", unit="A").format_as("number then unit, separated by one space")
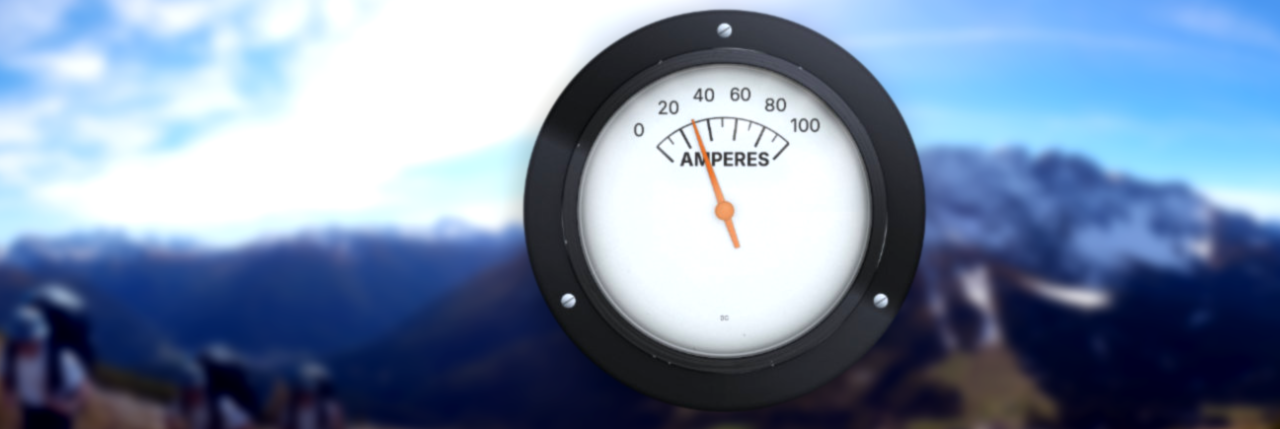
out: 30 A
